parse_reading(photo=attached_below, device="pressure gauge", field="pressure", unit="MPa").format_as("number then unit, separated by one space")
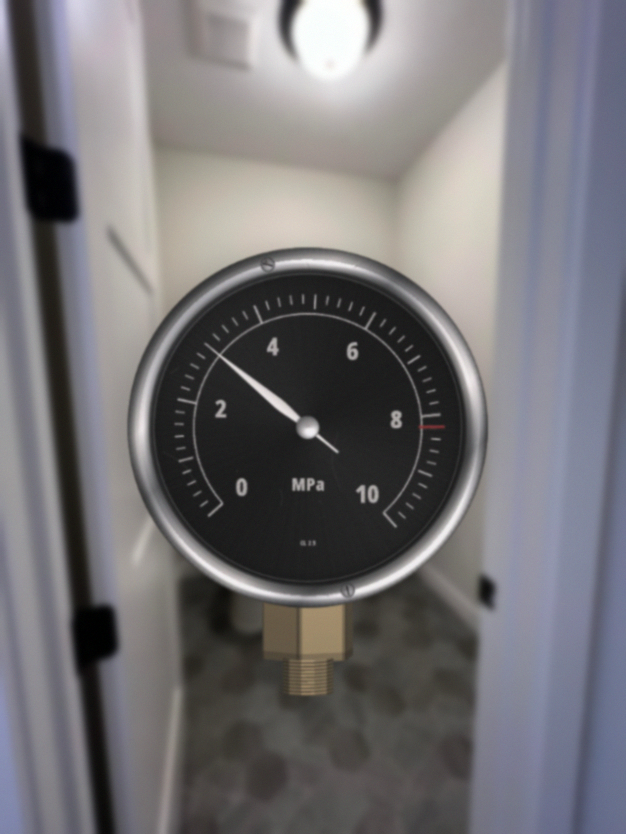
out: 3 MPa
